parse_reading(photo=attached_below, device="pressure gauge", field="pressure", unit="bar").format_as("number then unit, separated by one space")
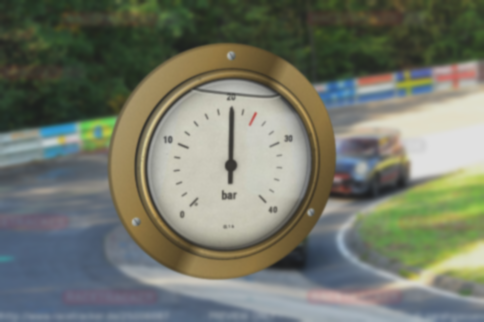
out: 20 bar
